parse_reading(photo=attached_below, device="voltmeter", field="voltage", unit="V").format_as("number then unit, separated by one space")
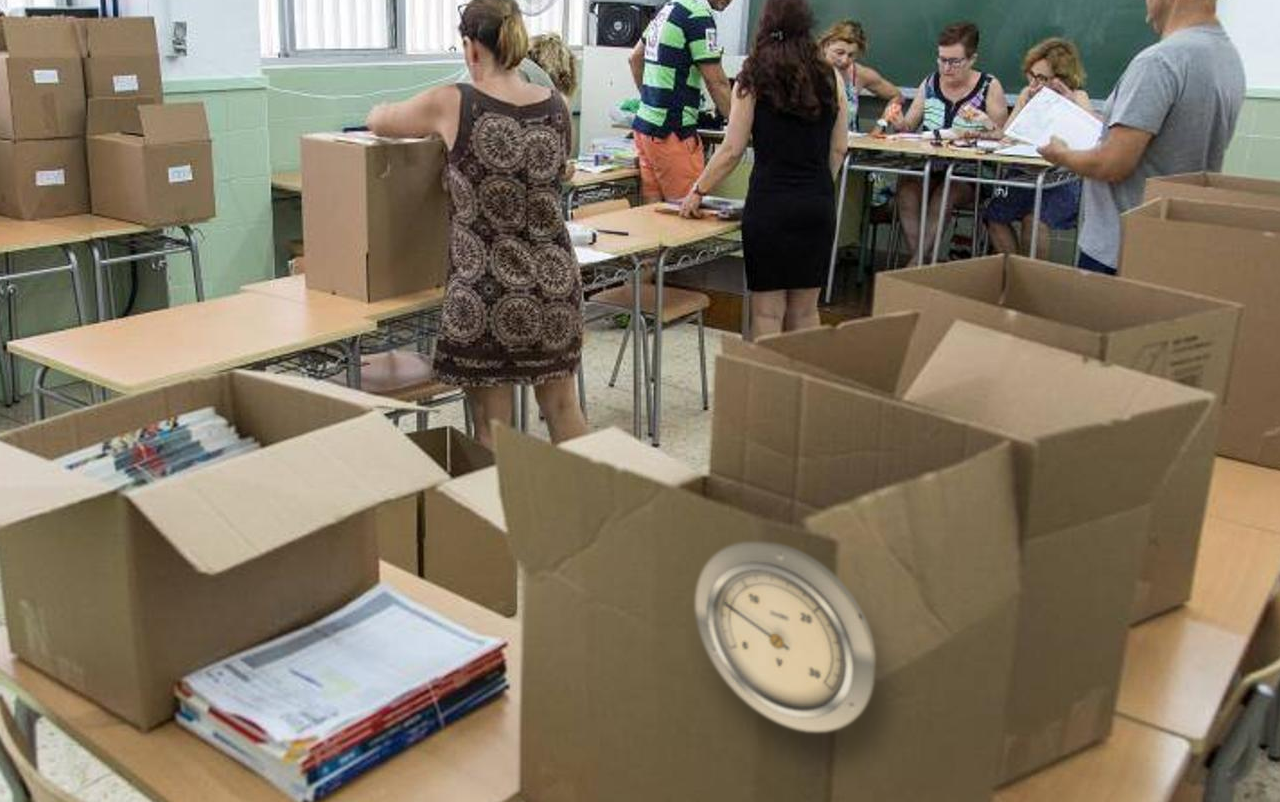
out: 6 V
